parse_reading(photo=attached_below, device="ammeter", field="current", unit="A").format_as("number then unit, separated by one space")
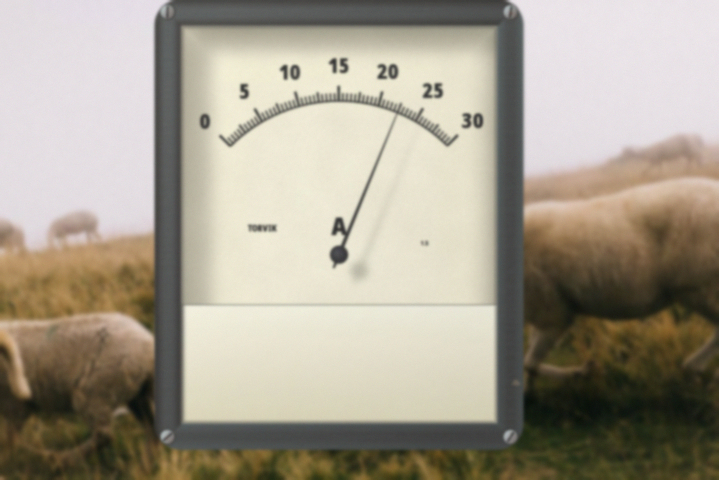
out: 22.5 A
